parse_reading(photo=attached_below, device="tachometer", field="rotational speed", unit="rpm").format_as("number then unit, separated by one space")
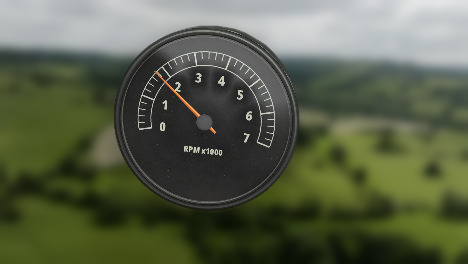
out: 1800 rpm
